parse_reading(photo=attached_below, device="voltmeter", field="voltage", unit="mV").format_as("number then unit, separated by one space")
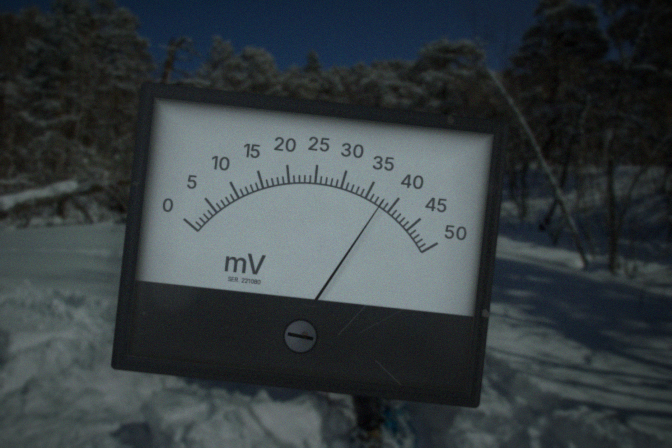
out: 38 mV
